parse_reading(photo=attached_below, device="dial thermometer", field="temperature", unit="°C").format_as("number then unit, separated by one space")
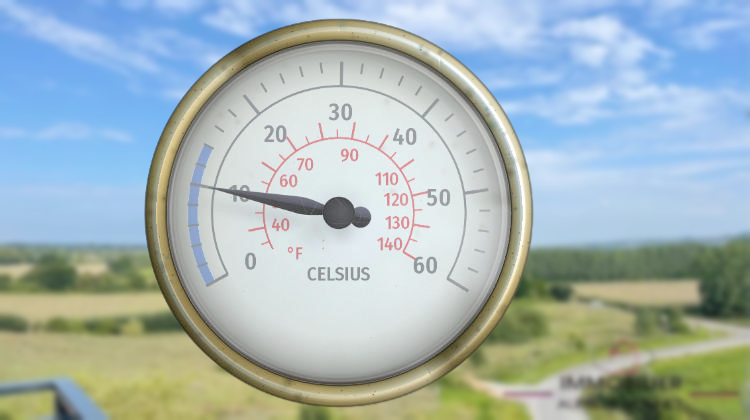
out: 10 °C
